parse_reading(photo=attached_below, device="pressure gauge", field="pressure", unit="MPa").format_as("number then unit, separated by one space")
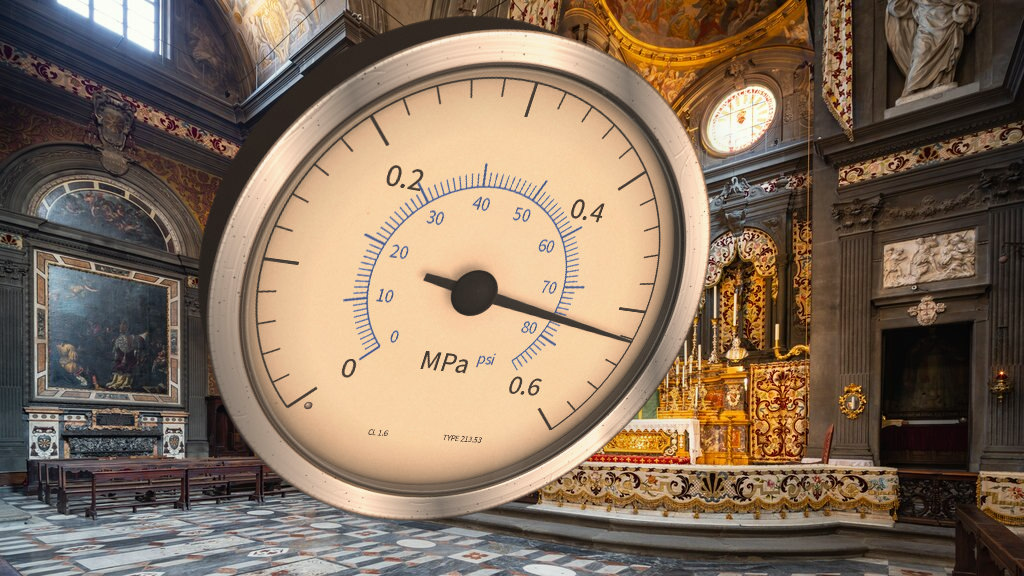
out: 0.52 MPa
